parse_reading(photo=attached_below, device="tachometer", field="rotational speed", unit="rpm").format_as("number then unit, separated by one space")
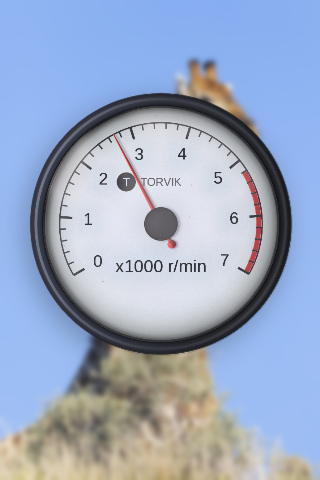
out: 2700 rpm
